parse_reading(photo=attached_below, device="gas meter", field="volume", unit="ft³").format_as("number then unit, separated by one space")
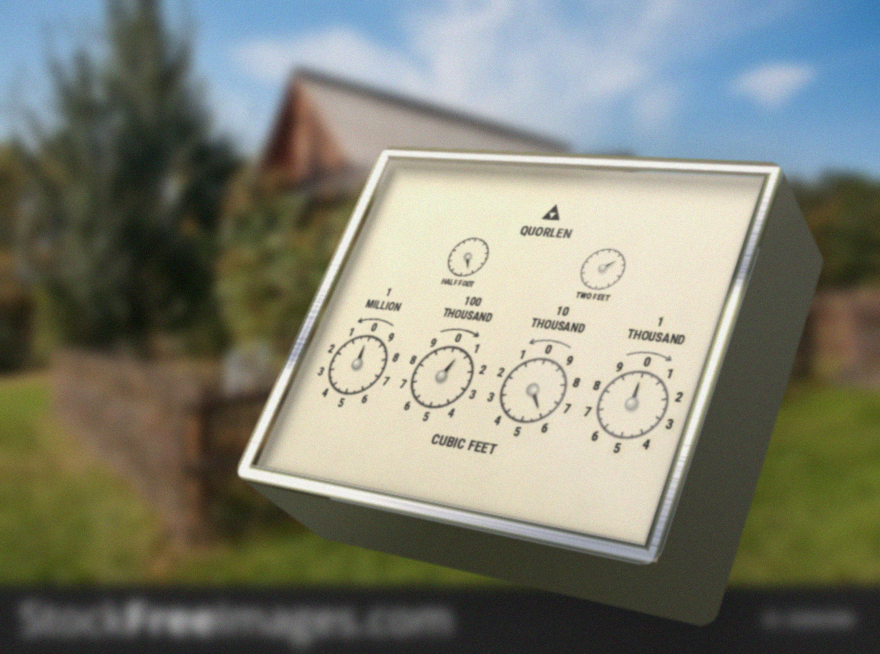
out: 6000 ft³
